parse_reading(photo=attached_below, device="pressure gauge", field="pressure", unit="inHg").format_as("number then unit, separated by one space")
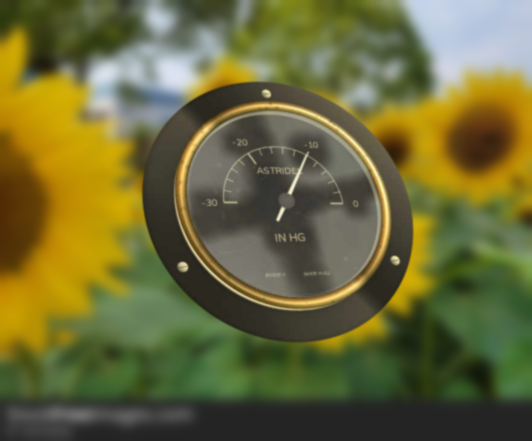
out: -10 inHg
